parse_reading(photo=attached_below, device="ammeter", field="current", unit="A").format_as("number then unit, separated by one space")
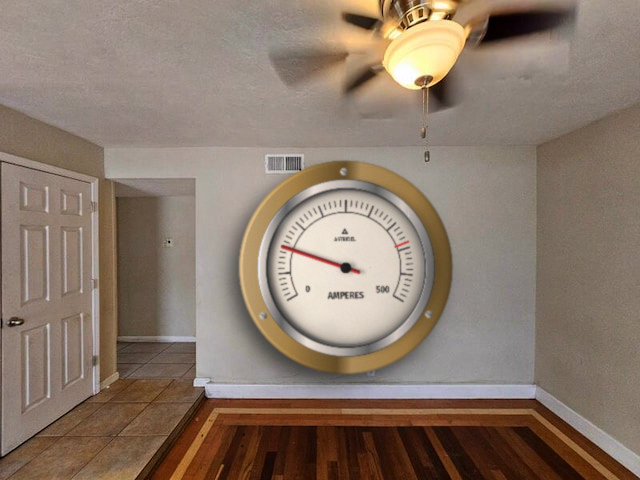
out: 100 A
